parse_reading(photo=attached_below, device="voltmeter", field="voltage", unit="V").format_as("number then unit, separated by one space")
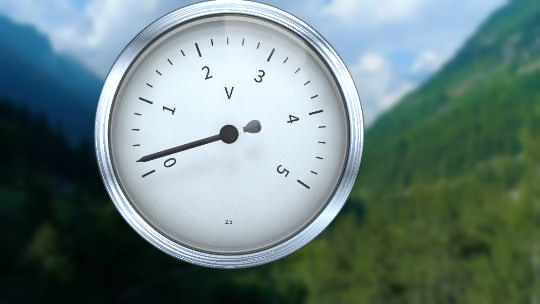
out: 0.2 V
